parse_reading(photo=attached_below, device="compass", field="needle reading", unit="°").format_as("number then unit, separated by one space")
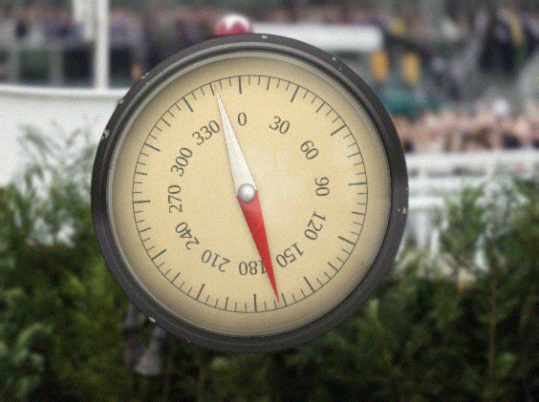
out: 167.5 °
